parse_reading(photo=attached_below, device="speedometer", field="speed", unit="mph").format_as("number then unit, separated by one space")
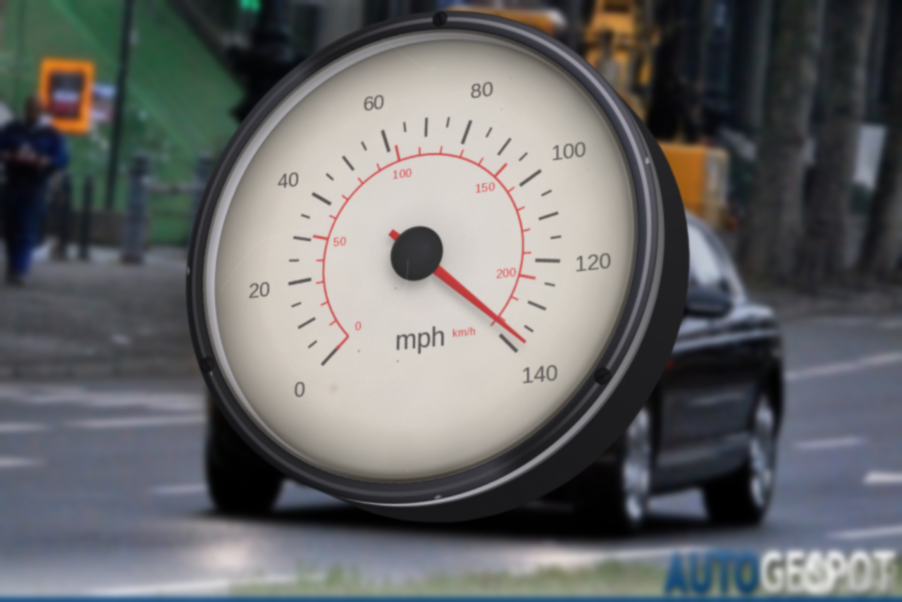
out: 137.5 mph
